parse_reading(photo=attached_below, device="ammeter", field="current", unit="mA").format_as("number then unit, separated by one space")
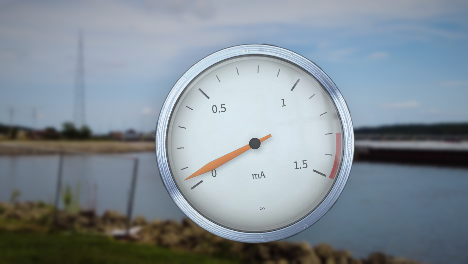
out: 0.05 mA
